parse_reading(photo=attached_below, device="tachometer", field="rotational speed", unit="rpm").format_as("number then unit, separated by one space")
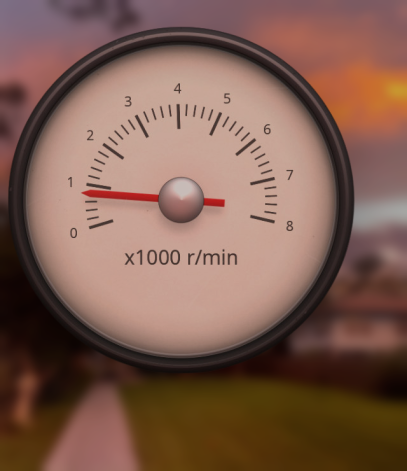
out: 800 rpm
